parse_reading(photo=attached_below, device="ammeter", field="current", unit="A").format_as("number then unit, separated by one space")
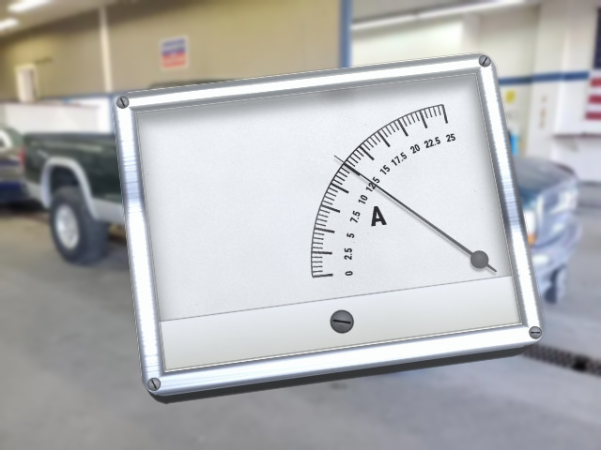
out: 12.5 A
